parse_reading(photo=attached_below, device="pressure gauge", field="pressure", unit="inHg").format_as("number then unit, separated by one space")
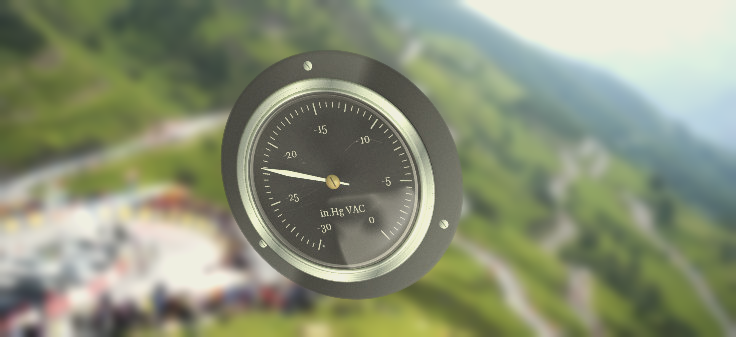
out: -22 inHg
